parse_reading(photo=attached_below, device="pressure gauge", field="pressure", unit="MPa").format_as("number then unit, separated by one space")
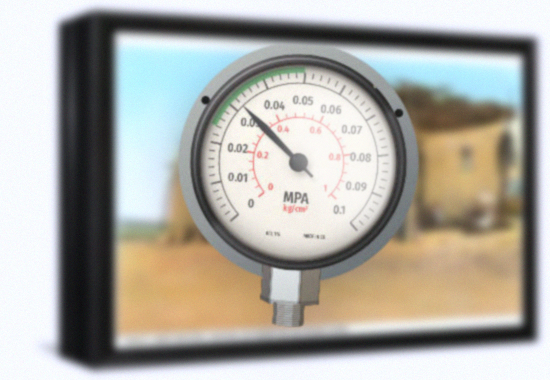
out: 0.032 MPa
